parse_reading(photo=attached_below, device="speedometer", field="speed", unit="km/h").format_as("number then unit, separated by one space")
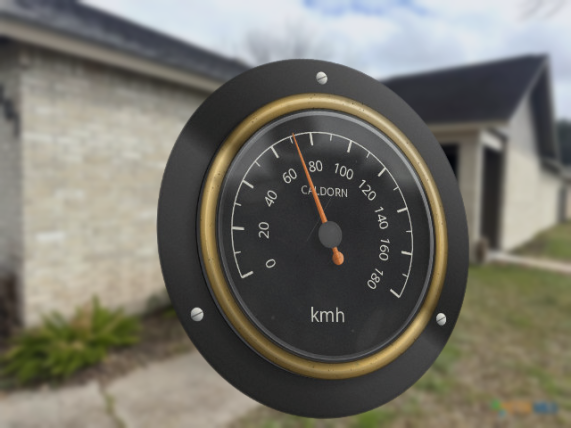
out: 70 km/h
